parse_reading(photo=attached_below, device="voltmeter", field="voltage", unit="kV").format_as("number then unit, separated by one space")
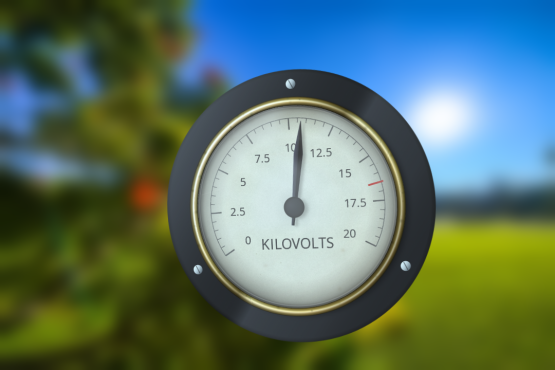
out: 10.75 kV
